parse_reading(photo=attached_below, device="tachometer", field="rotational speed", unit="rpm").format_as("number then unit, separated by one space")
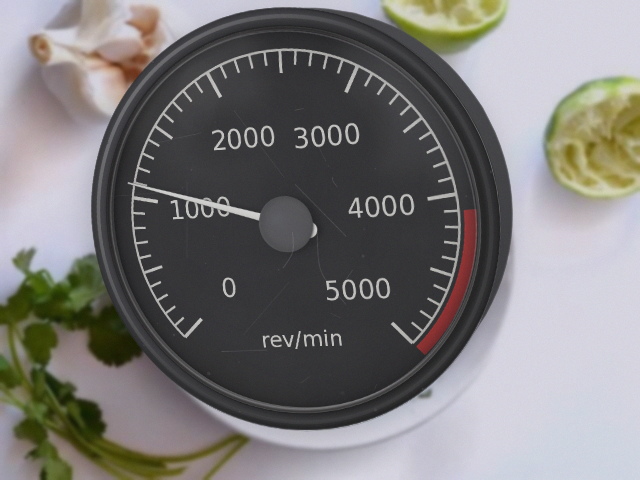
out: 1100 rpm
